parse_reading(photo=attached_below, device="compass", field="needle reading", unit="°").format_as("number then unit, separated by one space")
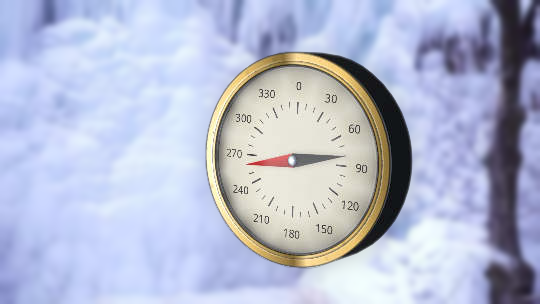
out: 260 °
